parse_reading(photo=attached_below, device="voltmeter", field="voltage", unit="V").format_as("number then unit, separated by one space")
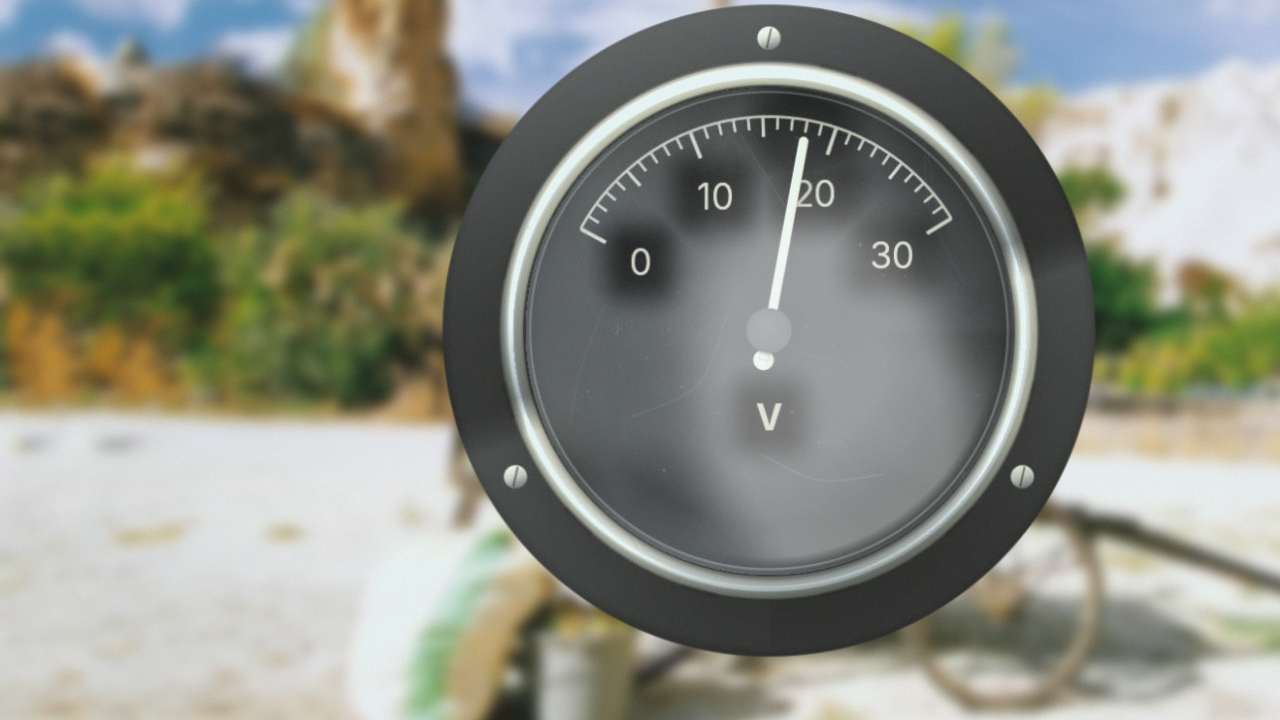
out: 18 V
